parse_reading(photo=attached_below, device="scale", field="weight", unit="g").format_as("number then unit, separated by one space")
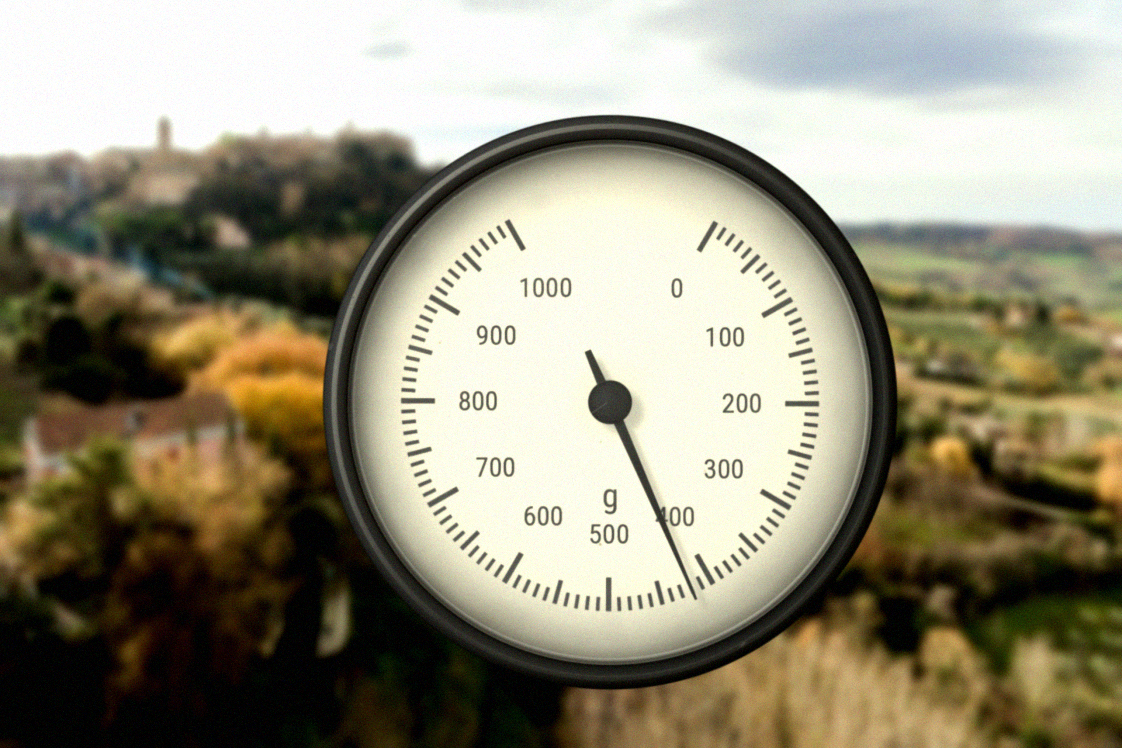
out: 420 g
